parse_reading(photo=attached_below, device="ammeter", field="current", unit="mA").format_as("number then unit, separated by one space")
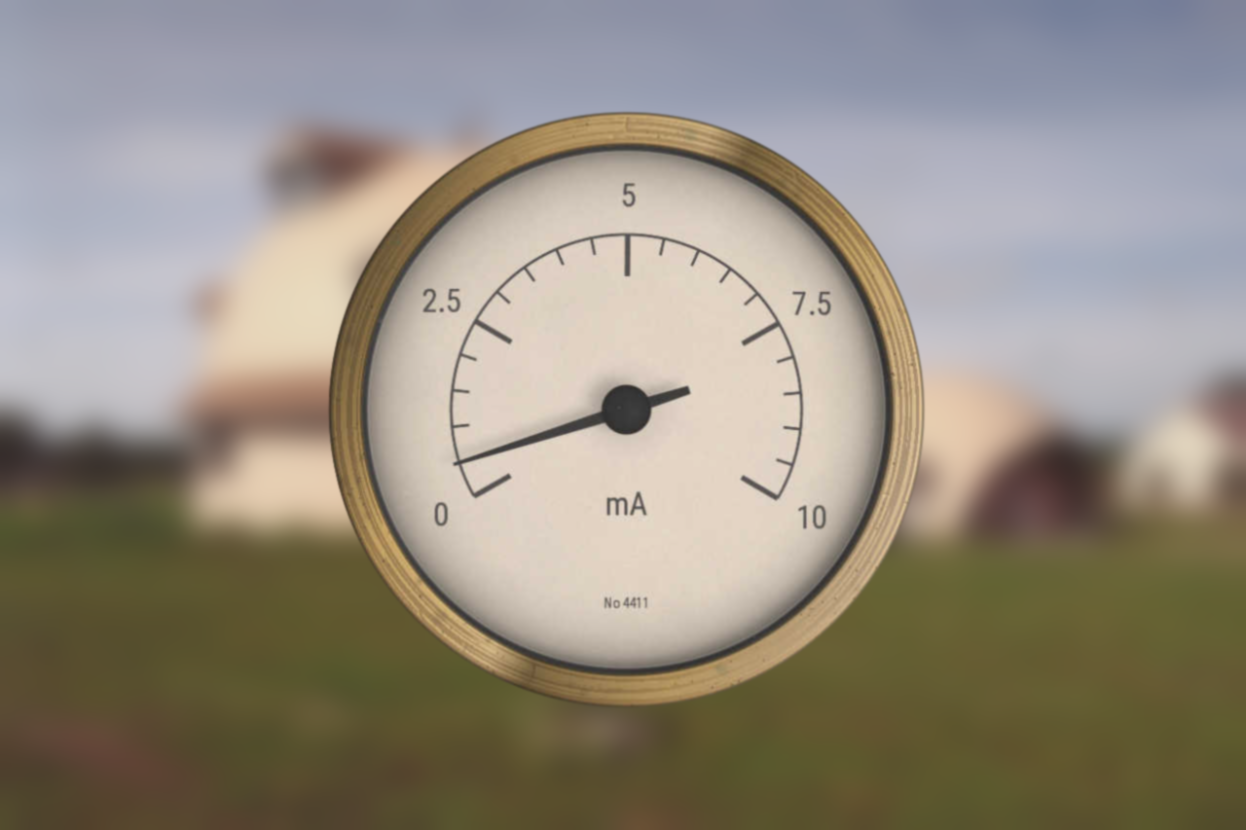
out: 0.5 mA
